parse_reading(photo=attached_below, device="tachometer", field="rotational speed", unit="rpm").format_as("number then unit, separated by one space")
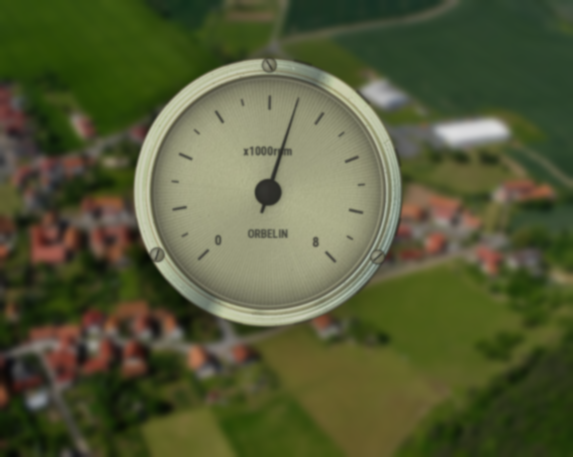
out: 4500 rpm
